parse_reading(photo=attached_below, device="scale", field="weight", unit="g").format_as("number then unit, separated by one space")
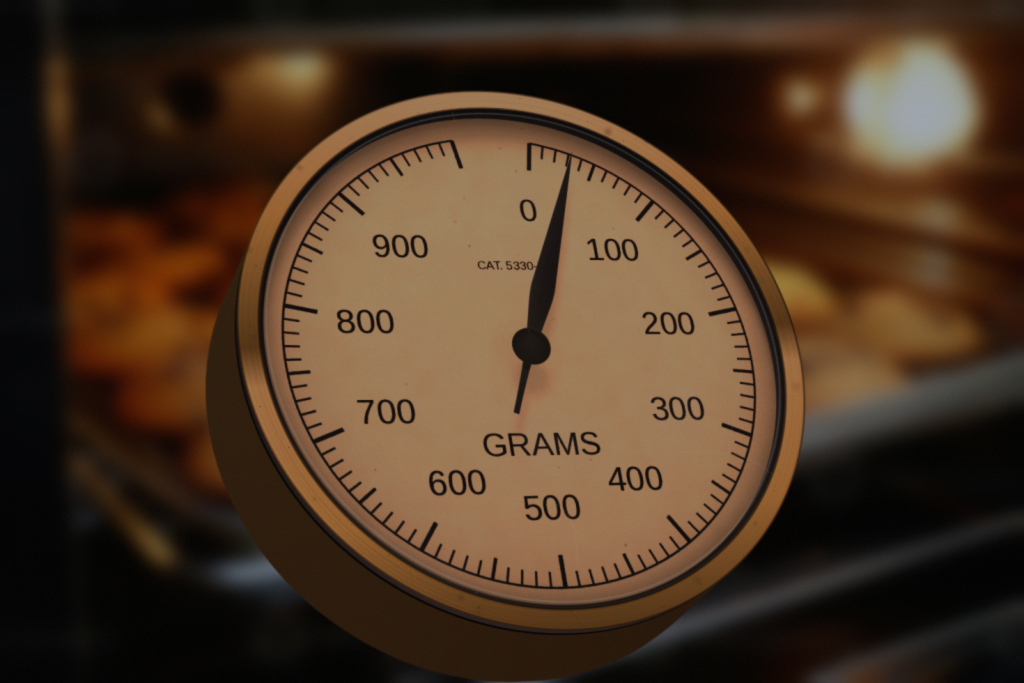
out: 30 g
